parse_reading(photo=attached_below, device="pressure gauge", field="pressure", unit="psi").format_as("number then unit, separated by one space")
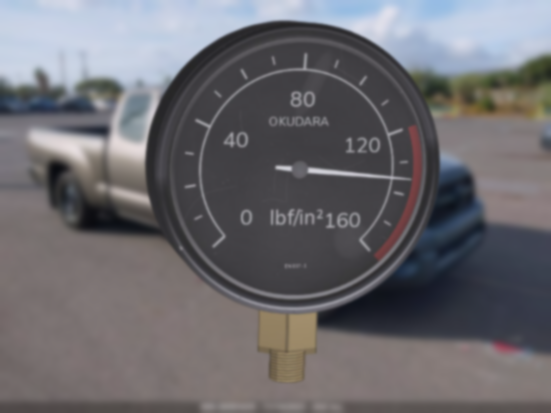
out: 135 psi
